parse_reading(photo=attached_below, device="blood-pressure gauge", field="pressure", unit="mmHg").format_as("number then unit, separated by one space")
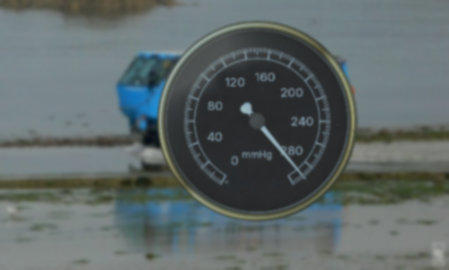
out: 290 mmHg
